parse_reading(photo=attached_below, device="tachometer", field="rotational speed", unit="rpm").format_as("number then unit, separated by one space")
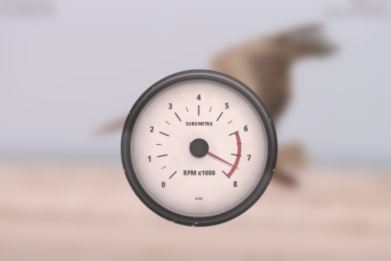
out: 7500 rpm
